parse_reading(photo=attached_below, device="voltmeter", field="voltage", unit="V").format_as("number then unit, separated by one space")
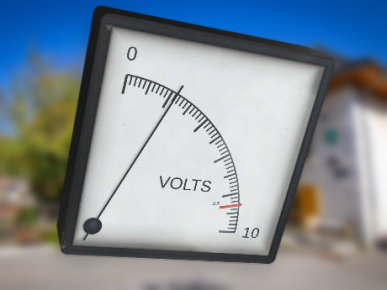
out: 2.2 V
